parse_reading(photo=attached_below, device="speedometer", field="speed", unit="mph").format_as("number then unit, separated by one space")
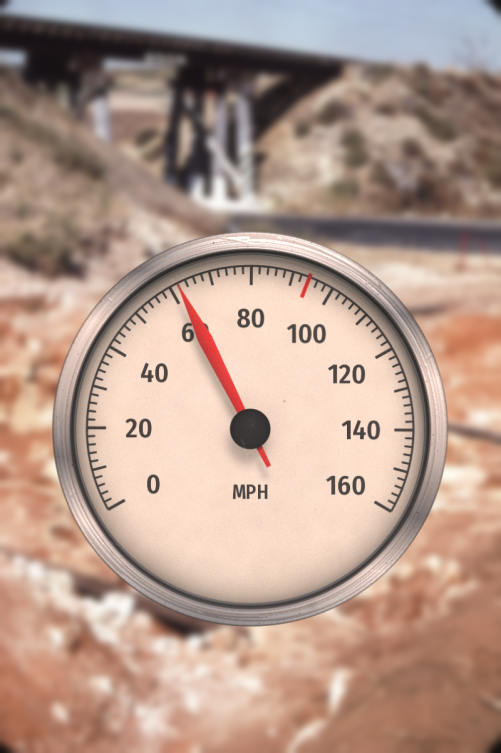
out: 62 mph
